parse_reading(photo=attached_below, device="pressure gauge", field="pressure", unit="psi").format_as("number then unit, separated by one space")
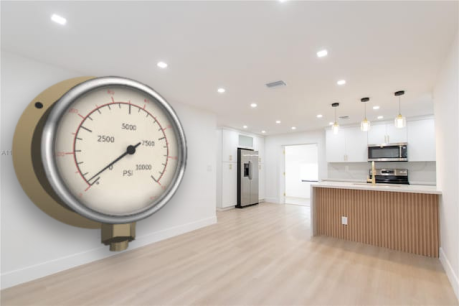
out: 250 psi
